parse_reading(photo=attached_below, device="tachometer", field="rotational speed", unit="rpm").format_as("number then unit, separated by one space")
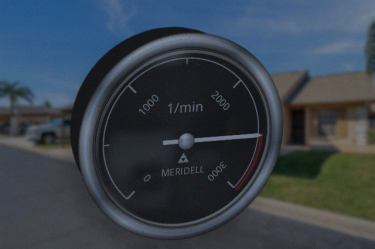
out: 2500 rpm
